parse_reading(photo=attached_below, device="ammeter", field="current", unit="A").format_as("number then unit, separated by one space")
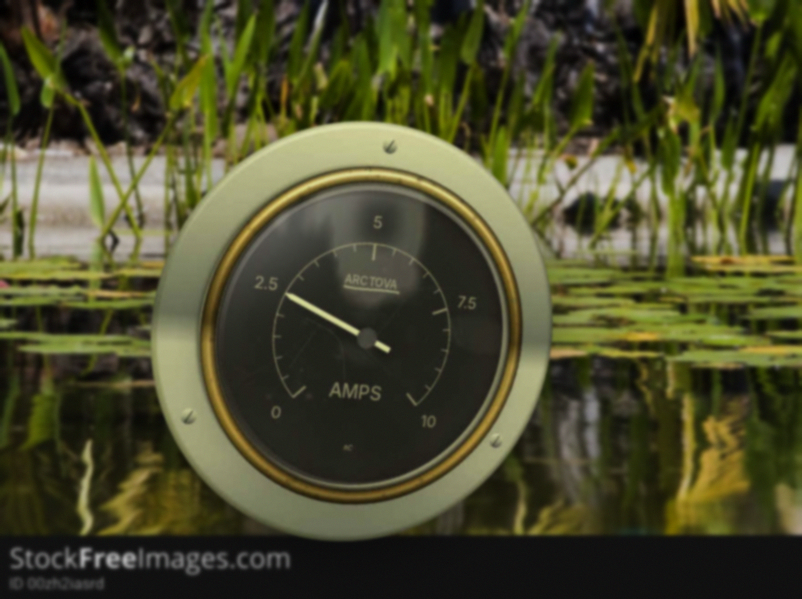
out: 2.5 A
